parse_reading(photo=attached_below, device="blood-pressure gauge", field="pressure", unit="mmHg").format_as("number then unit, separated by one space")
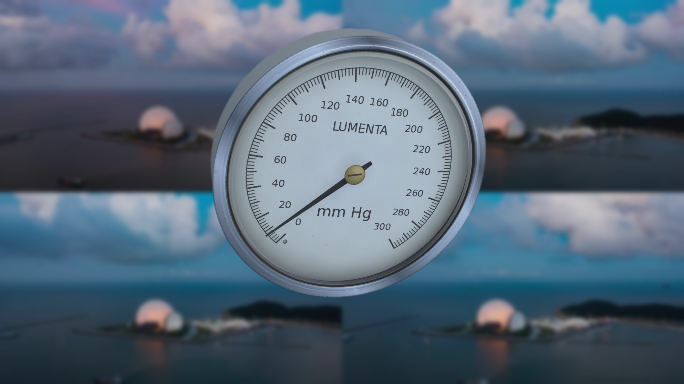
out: 10 mmHg
